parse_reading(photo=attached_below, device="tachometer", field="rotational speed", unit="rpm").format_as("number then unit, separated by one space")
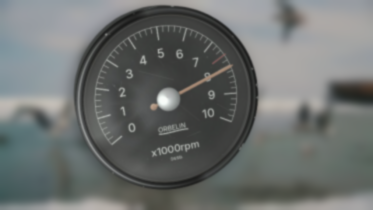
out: 8000 rpm
